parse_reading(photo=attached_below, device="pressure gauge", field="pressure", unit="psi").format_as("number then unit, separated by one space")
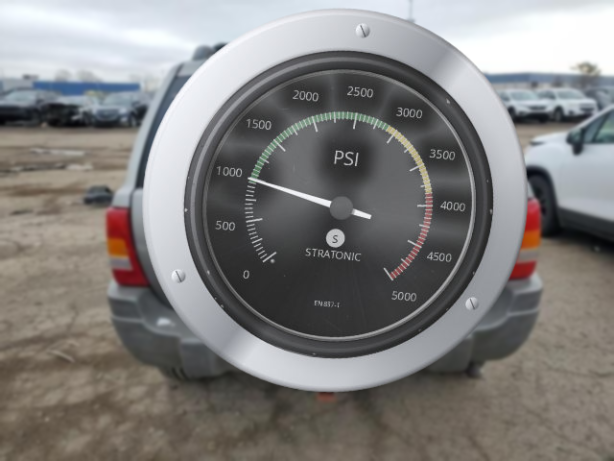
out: 1000 psi
